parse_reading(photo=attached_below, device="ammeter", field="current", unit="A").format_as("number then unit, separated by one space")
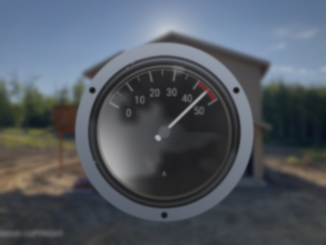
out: 45 A
